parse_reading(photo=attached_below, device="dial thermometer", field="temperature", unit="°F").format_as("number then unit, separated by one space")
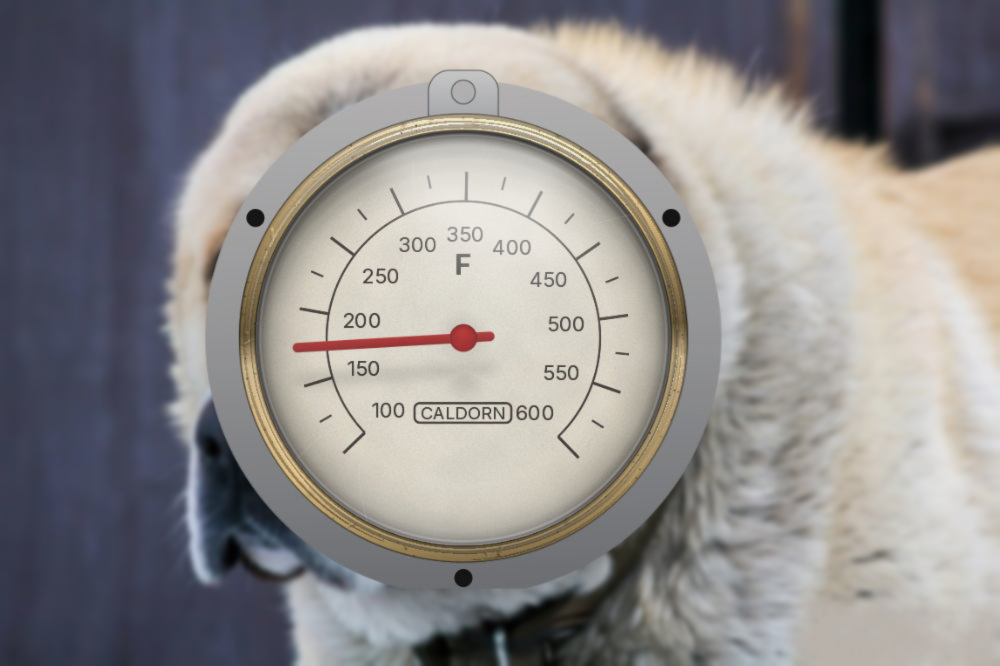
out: 175 °F
